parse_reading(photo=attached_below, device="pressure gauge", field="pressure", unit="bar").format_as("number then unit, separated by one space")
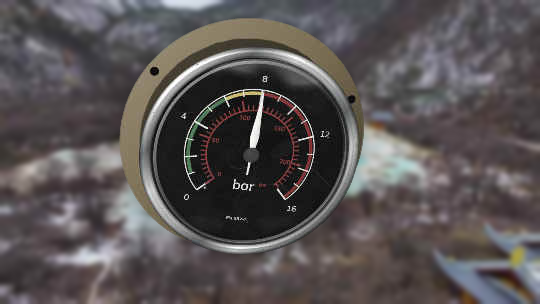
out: 8 bar
